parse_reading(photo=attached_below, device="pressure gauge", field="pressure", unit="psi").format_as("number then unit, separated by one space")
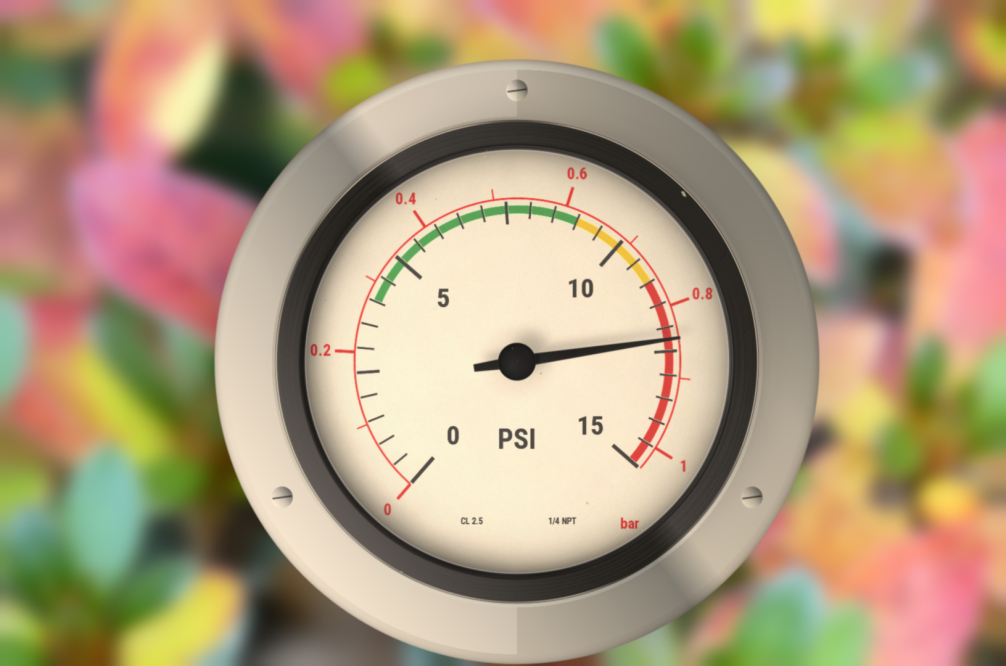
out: 12.25 psi
